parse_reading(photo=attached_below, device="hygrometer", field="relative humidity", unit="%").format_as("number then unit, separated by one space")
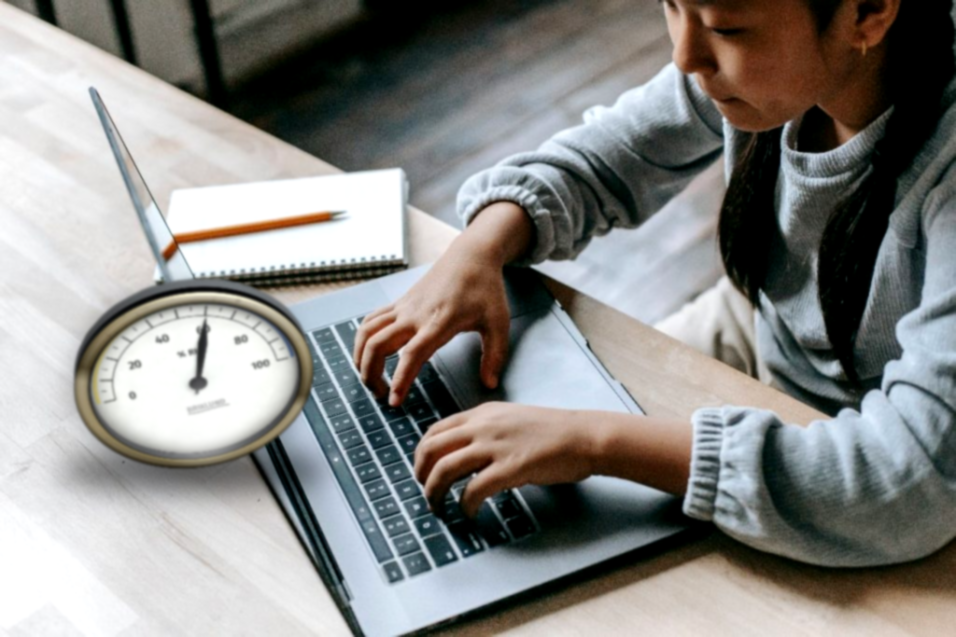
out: 60 %
